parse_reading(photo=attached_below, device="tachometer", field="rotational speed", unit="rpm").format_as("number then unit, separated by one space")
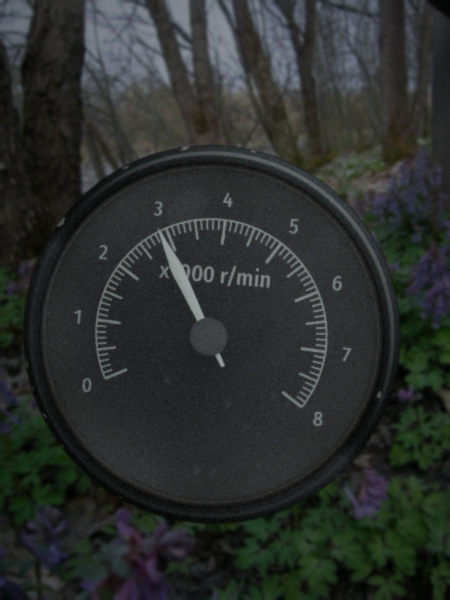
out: 2900 rpm
